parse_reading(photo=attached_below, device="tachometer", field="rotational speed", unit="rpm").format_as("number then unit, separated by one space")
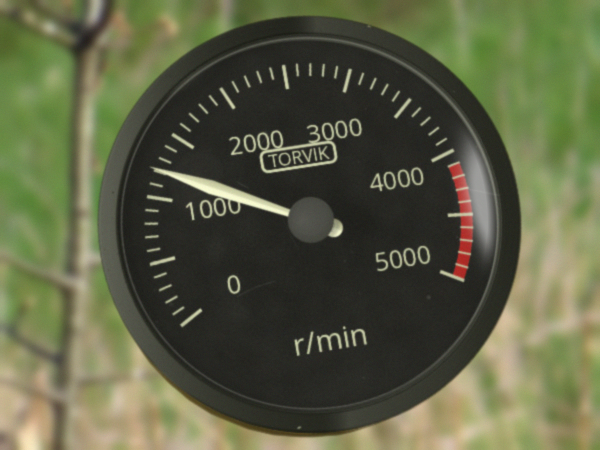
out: 1200 rpm
